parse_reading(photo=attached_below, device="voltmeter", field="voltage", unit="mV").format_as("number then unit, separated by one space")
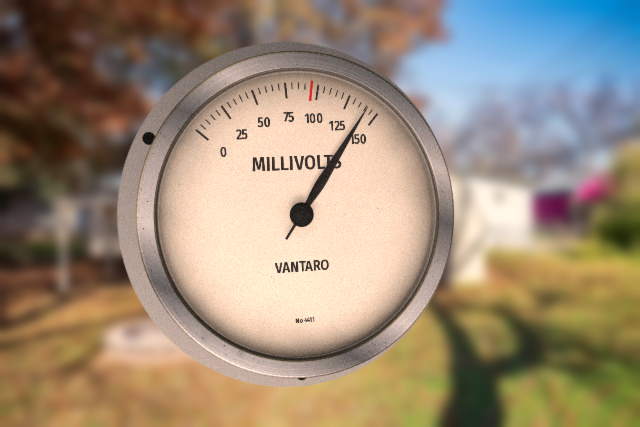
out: 140 mV
